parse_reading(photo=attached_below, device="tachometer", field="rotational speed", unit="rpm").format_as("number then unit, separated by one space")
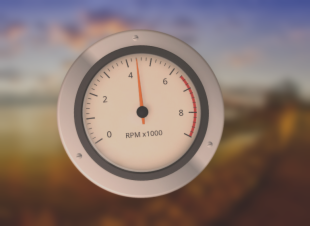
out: 4400 rpm
